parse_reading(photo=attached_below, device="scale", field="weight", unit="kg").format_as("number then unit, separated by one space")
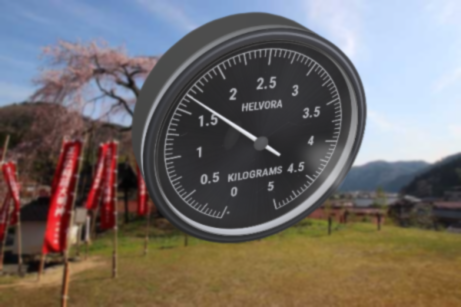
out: 1.65 kg
